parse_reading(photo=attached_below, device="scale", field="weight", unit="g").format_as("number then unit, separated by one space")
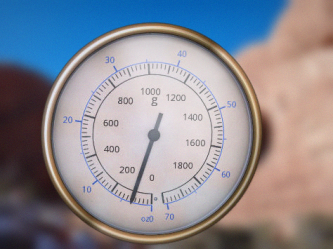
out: 100 g
